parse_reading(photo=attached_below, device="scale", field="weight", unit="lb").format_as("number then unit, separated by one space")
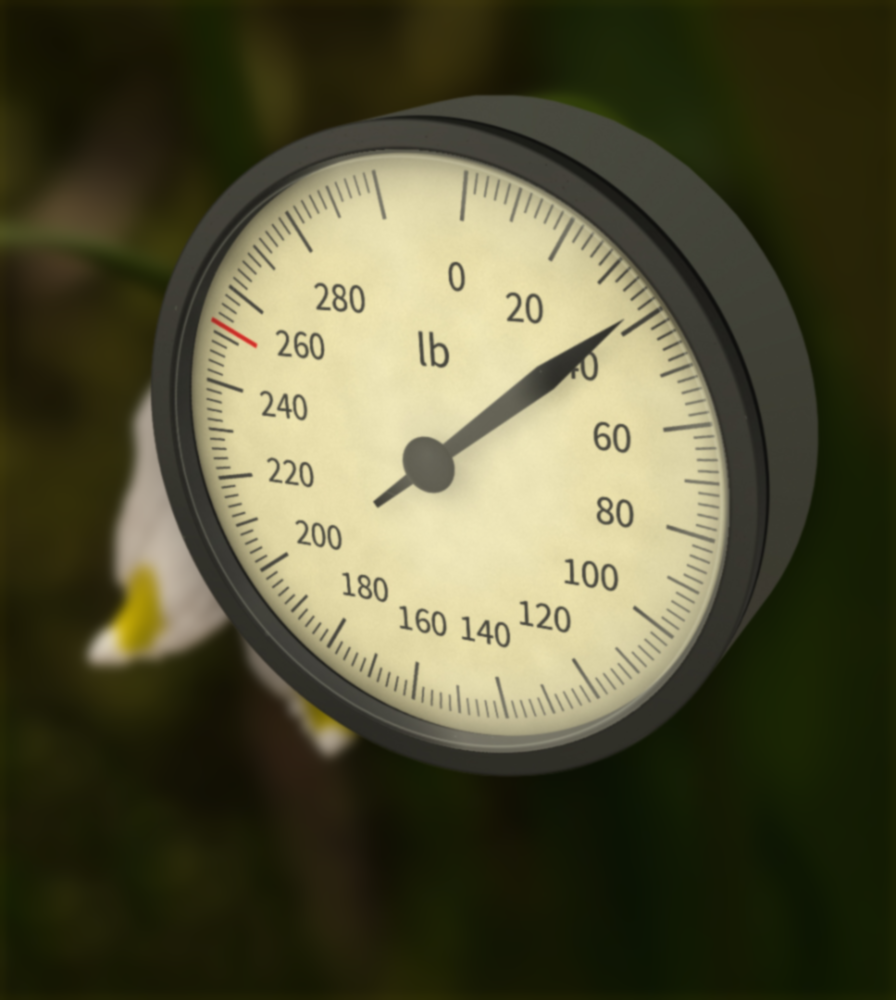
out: 38 lb
